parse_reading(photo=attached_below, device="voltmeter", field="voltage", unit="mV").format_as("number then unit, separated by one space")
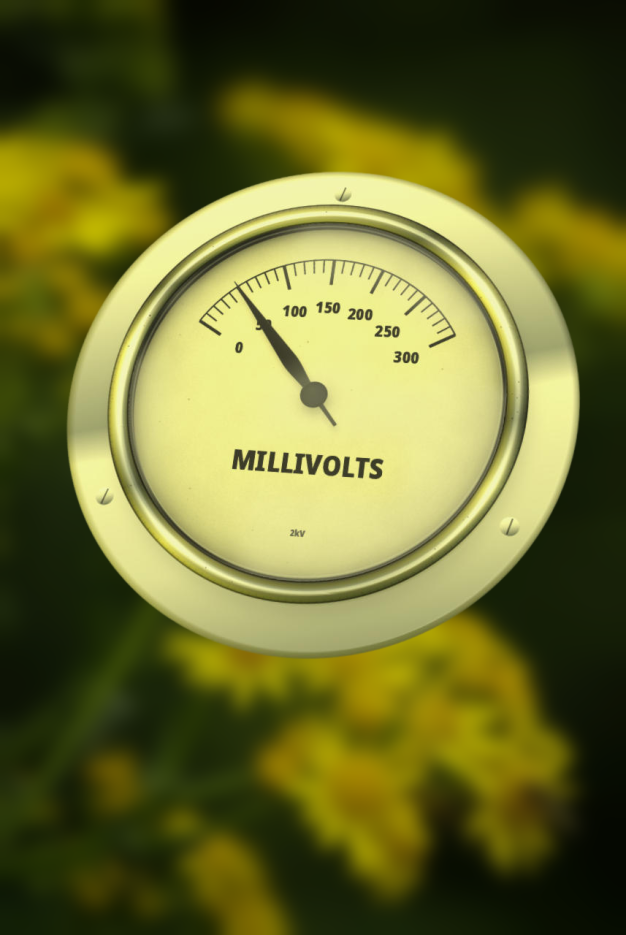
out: 50 mV
